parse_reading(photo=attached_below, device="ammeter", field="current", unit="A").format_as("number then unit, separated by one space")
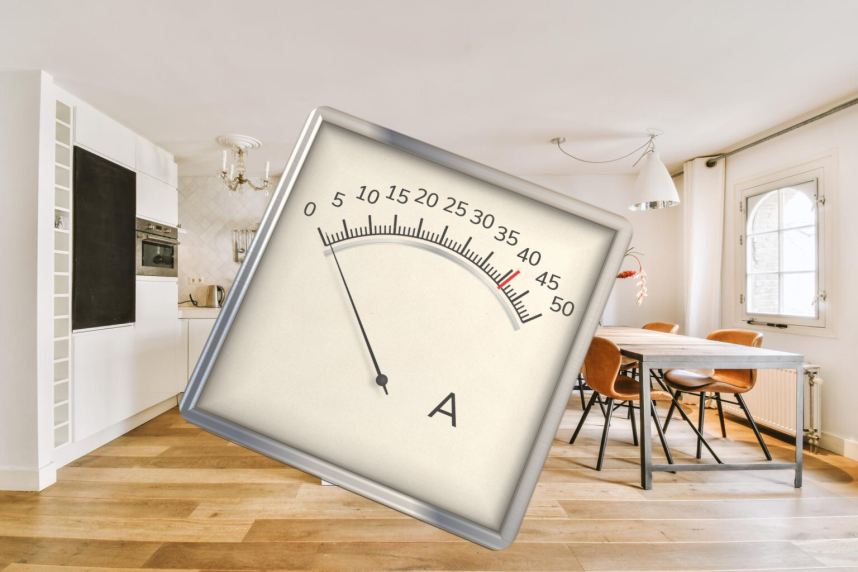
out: 1 A
